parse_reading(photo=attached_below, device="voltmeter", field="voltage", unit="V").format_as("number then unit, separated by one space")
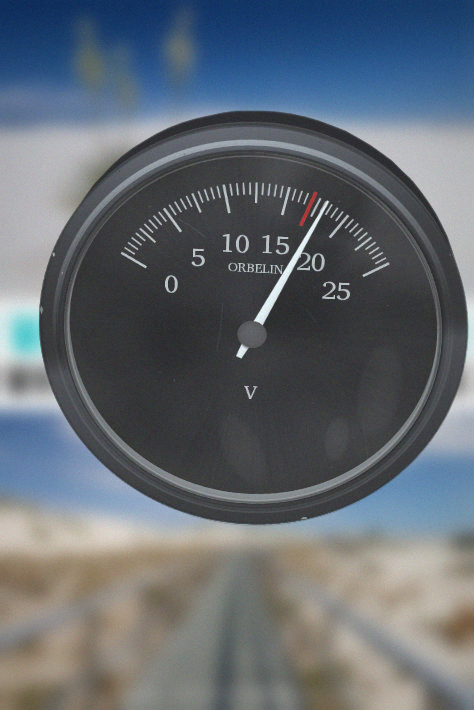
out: 18 V
